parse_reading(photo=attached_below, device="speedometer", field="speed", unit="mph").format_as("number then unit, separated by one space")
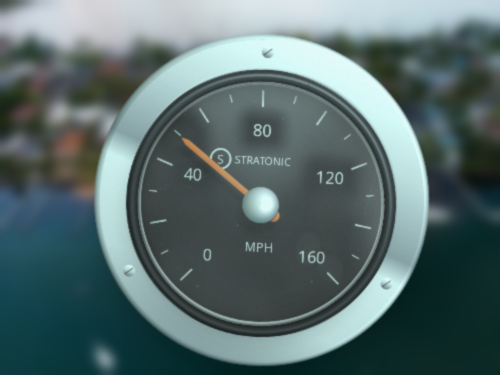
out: 50 mph
